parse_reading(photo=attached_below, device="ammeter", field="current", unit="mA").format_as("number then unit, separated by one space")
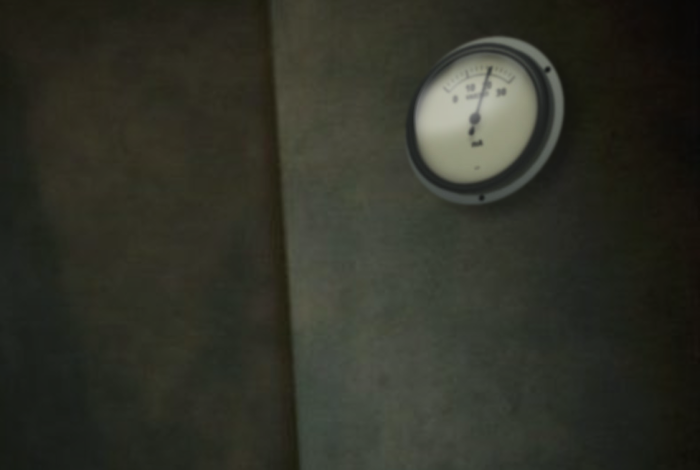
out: 20 mA
